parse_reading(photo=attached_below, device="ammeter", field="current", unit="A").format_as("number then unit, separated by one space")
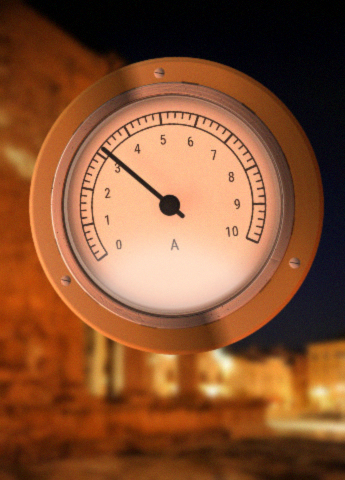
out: 3.2 A
